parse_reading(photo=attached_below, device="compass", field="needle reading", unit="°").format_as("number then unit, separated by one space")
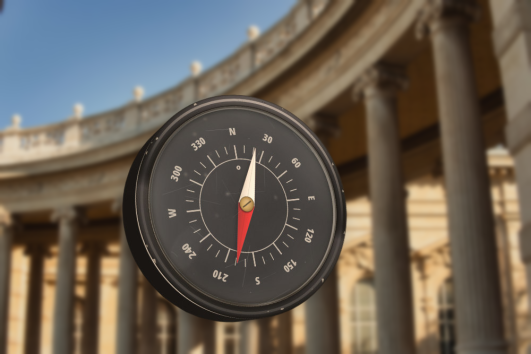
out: 200 °
